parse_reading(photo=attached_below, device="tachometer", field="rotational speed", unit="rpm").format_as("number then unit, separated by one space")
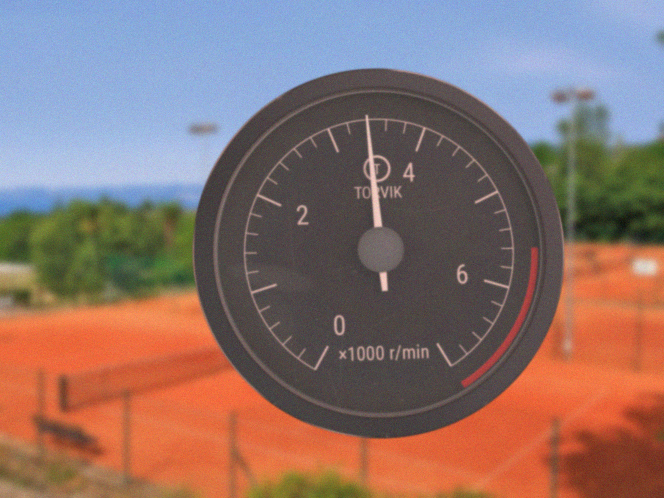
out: 3400 rpm
